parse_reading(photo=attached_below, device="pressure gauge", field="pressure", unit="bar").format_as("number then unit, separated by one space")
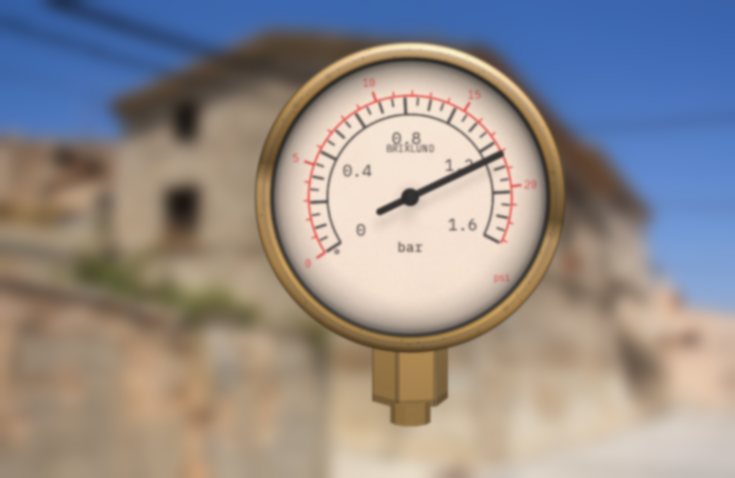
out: 1.25 bar
